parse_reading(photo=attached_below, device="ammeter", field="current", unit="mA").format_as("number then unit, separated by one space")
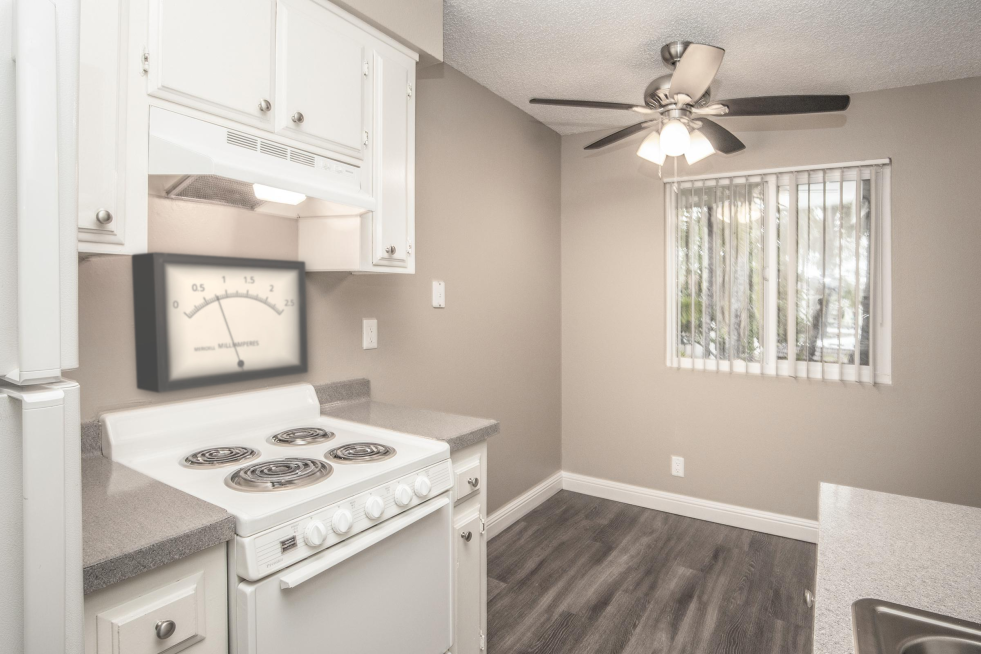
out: 0.75 mA
